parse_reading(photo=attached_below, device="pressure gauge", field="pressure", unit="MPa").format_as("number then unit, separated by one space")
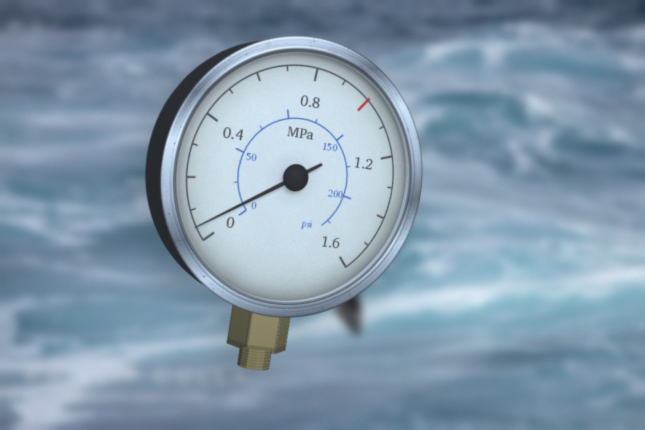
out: 0.05 MPa
